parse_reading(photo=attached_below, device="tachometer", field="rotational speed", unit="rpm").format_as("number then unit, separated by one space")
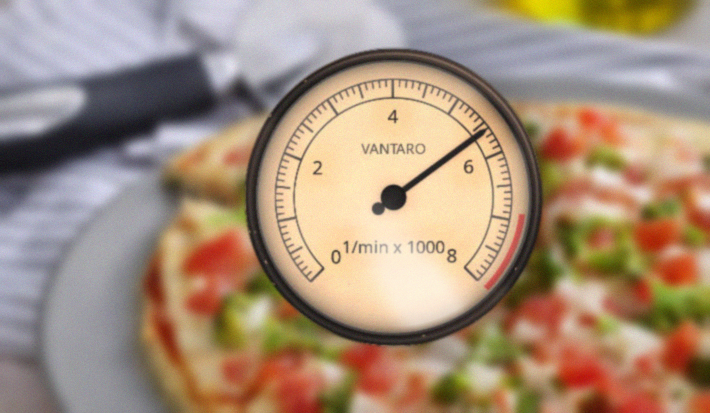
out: 5600 rpm
